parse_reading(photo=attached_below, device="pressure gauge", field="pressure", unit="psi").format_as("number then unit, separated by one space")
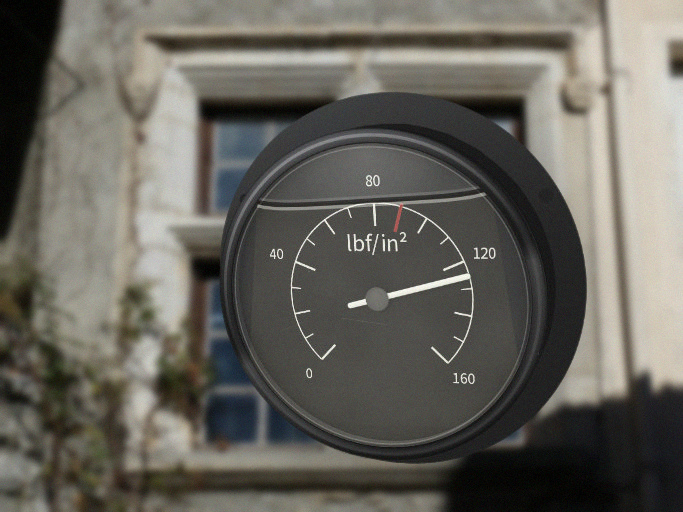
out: 125 psi
